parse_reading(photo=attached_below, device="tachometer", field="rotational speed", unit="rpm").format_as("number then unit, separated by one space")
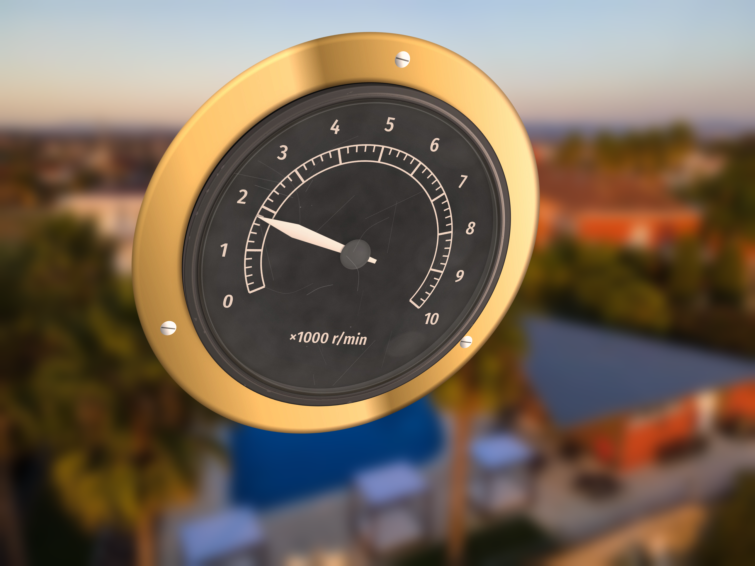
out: 1800 rpm
